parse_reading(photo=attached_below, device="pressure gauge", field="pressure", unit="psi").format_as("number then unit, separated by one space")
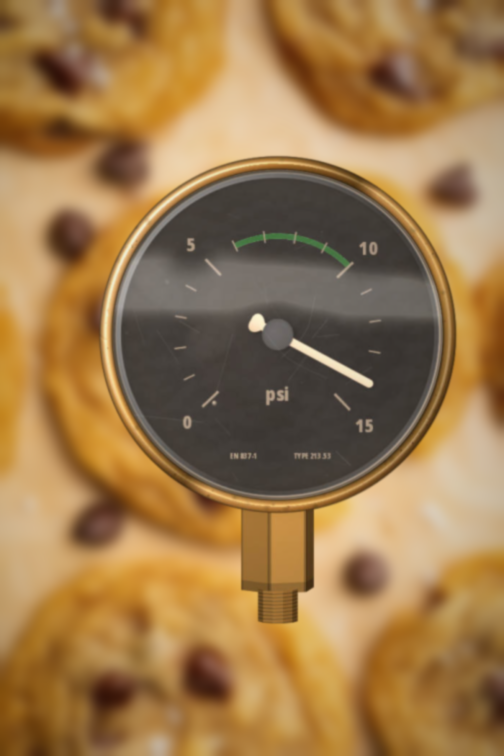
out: 14 psi
